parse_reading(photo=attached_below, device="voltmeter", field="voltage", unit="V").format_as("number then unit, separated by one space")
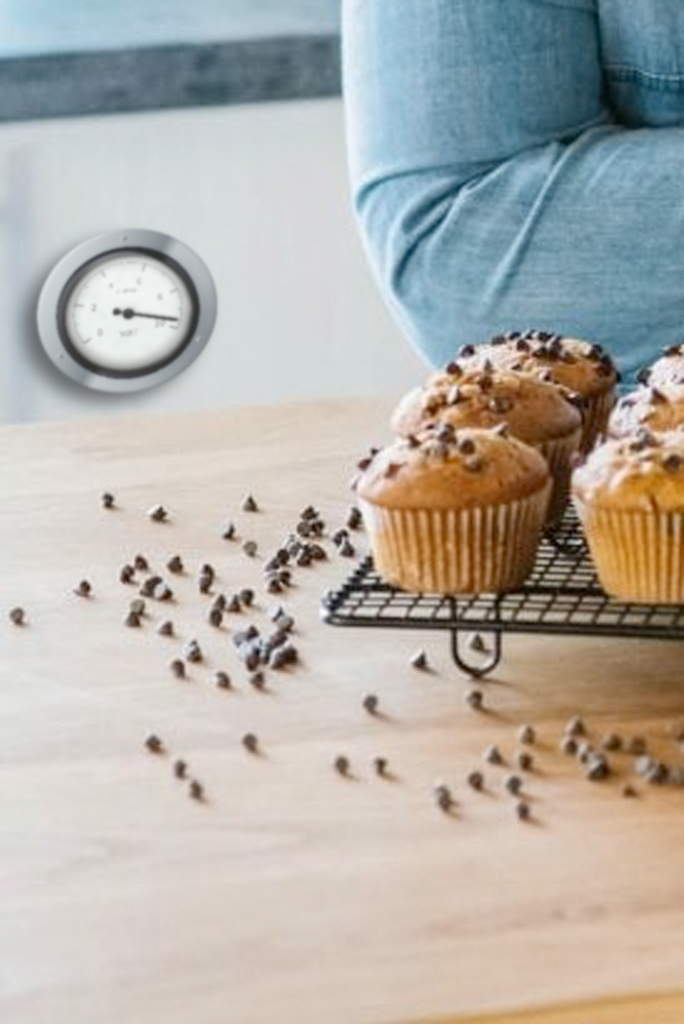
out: 9.5 V
